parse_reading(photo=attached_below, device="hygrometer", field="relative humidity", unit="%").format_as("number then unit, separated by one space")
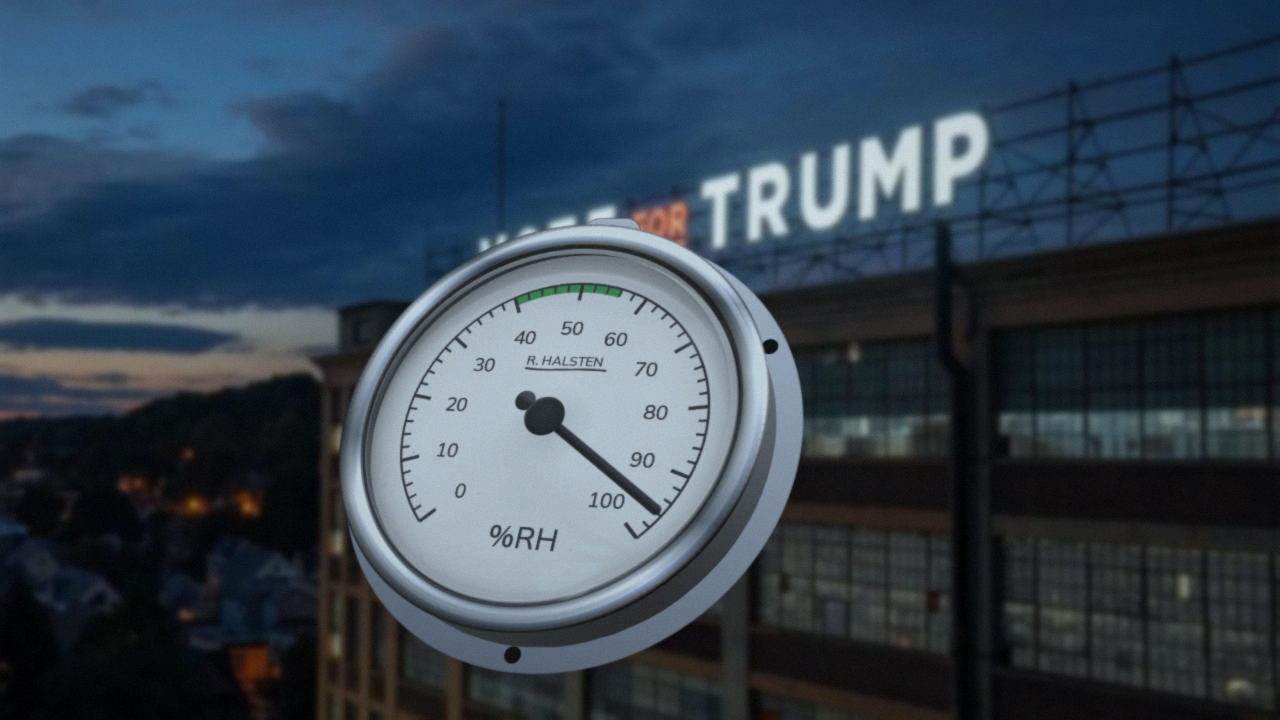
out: 96 %
